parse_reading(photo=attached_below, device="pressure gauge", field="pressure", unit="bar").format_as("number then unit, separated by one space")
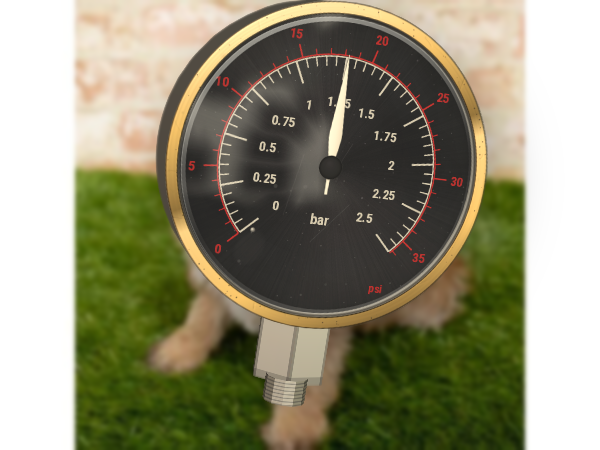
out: 1.25 bar
